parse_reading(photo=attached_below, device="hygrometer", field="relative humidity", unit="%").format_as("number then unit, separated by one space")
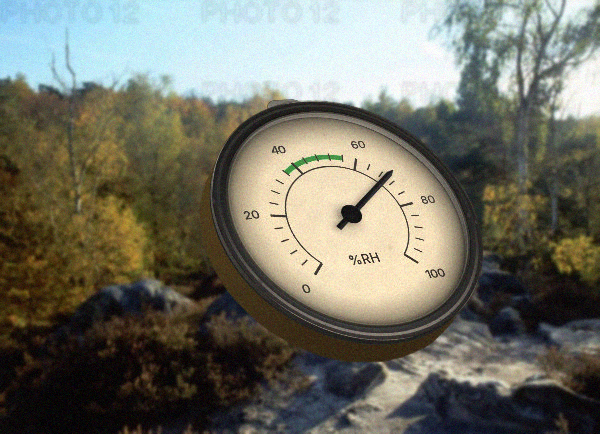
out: 70 %
